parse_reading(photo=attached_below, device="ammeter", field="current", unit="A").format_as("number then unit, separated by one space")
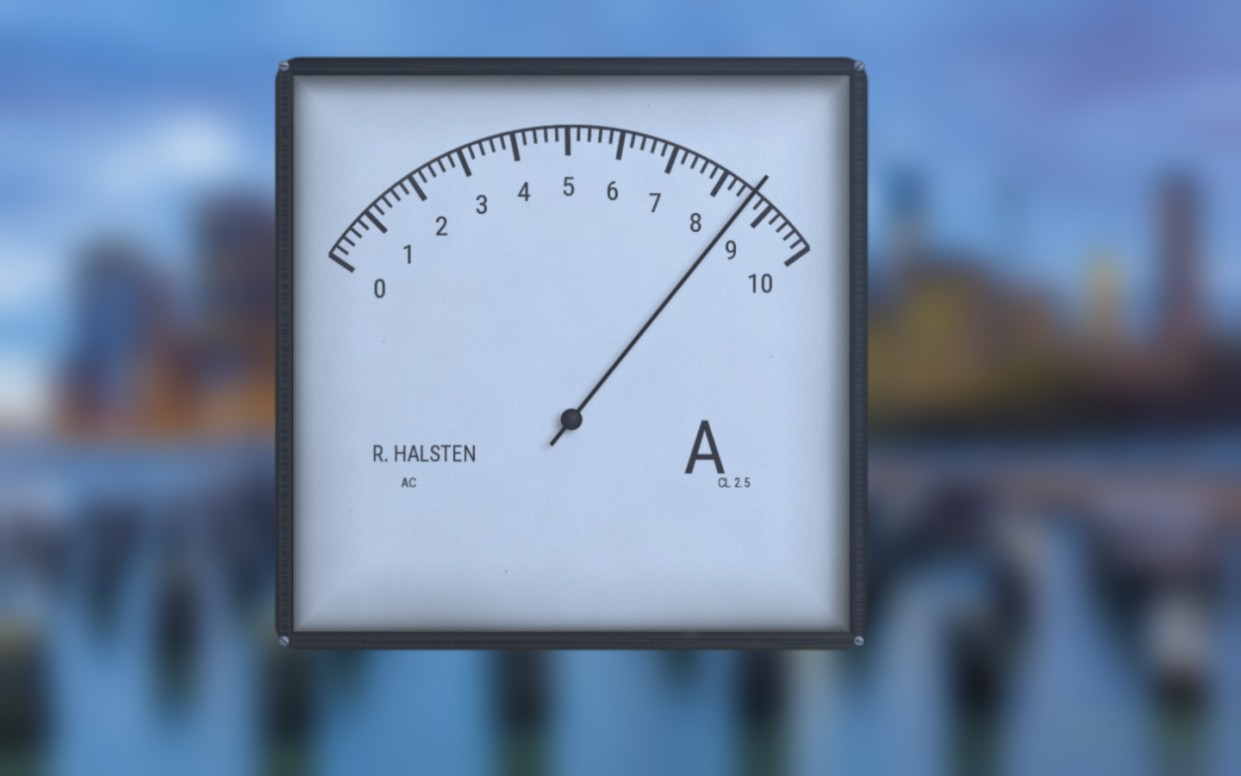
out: 8.6 A
